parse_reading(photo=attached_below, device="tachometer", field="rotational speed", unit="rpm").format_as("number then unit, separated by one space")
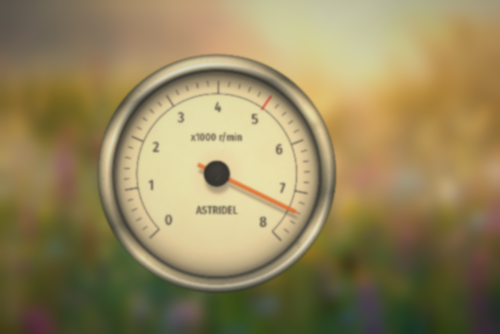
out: 7400 rpm
